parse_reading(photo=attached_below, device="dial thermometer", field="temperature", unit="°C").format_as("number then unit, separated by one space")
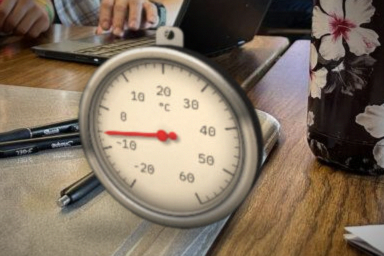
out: -6 °C
